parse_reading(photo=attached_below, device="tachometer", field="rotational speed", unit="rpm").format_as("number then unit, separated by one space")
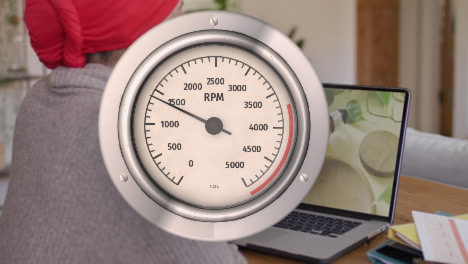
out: 1400 rpm
